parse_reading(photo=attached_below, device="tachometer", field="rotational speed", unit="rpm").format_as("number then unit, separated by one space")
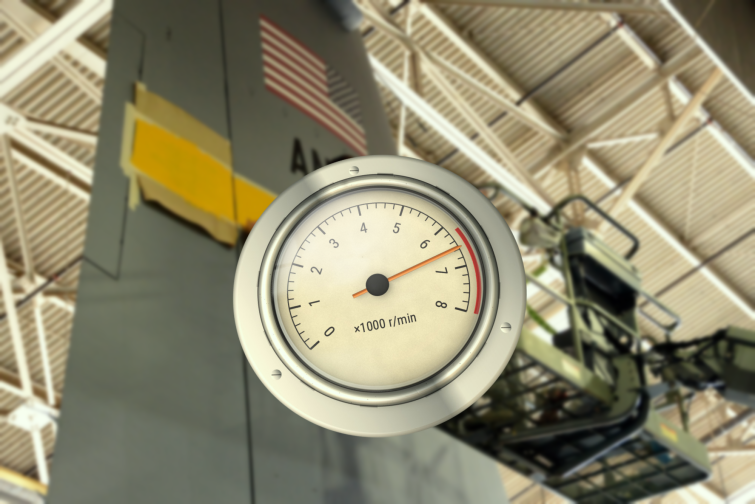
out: 6600 rpm
